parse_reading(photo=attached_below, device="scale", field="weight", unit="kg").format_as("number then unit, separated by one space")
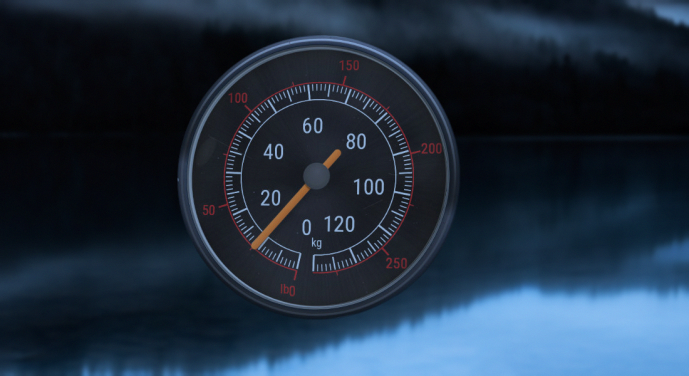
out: 11 kg
